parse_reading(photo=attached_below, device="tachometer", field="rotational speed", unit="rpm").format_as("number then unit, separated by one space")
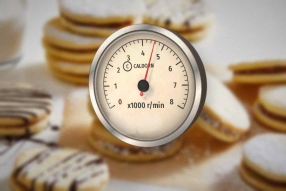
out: 4600 rpm
